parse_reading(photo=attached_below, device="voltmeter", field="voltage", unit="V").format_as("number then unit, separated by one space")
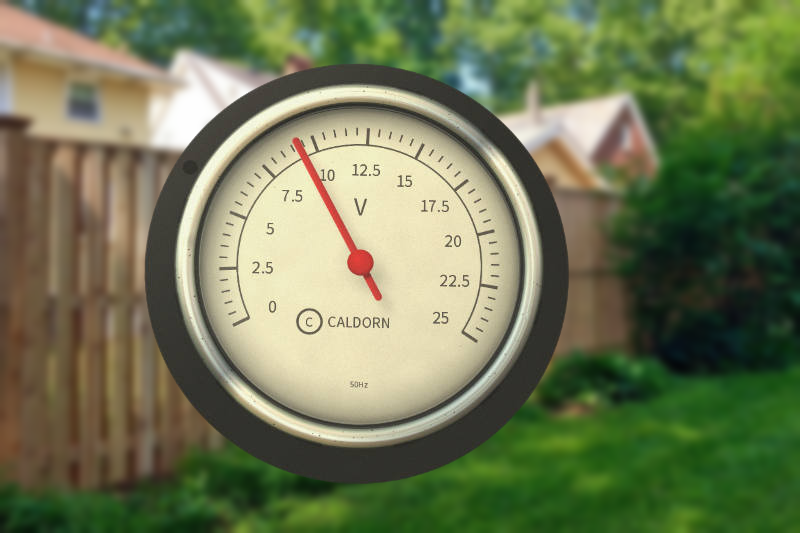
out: 9.25 V
